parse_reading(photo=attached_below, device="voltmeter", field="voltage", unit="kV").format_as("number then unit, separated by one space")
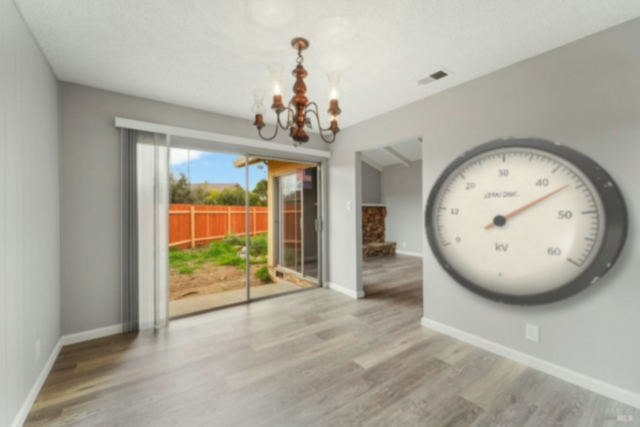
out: 44 kV
